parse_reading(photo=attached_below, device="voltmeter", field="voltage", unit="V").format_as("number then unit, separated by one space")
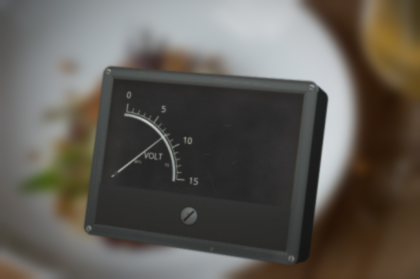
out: 8 V
